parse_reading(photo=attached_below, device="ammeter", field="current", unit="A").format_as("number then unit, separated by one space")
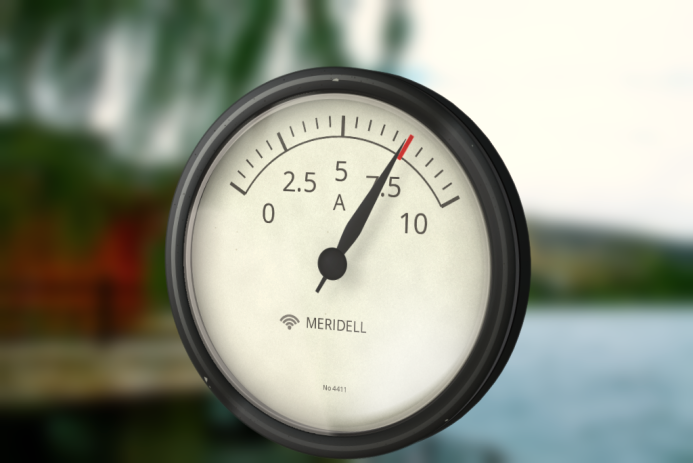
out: 7.5 A
